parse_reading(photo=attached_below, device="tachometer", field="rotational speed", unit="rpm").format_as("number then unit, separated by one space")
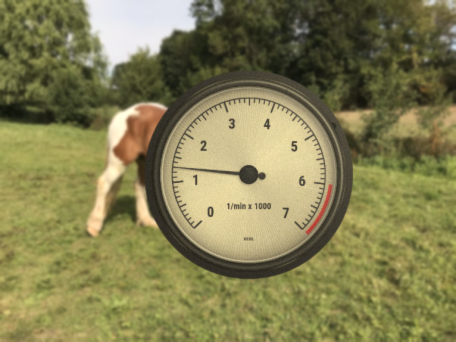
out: 1300 rpm
